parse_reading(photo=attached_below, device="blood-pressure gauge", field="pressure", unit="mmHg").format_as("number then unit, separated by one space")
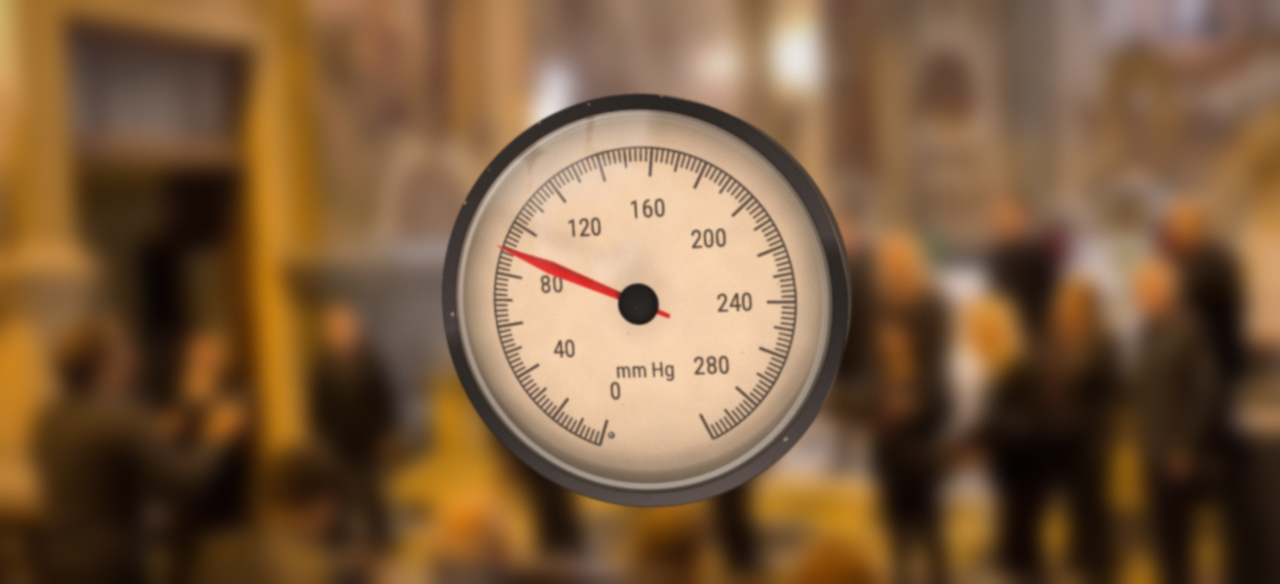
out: 90 mmHg
